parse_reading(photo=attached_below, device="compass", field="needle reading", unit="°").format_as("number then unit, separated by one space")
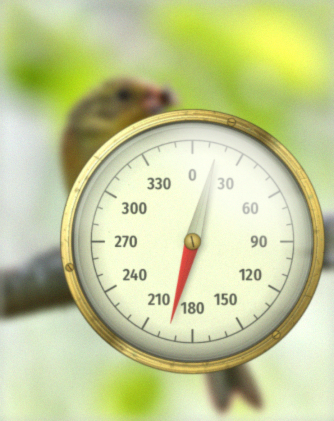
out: 195 °
